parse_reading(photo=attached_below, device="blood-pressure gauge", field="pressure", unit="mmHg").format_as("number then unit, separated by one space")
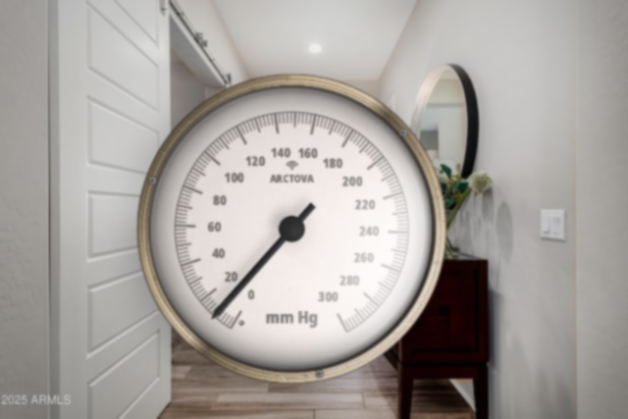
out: 10 mmHg
